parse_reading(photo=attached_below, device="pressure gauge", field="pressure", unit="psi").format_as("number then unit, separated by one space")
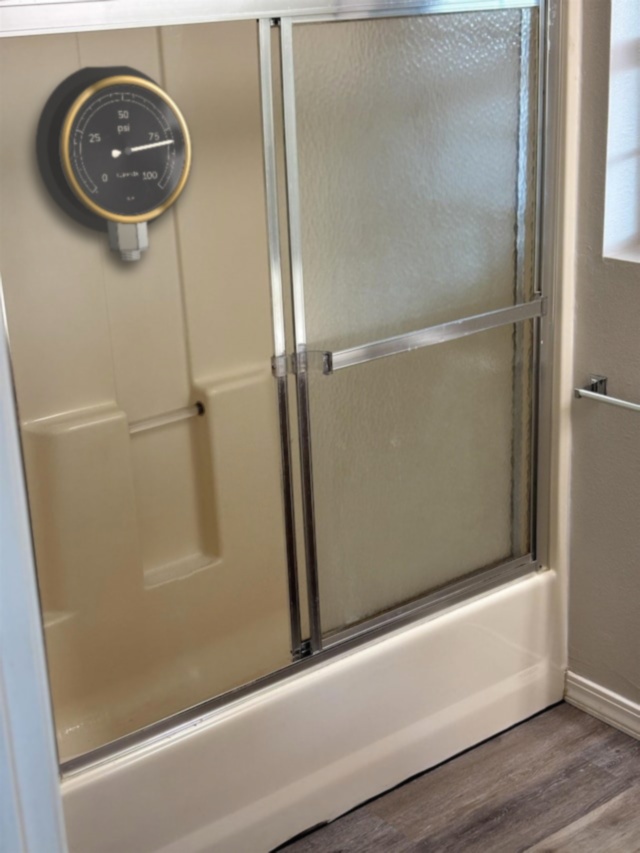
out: 80 psi
